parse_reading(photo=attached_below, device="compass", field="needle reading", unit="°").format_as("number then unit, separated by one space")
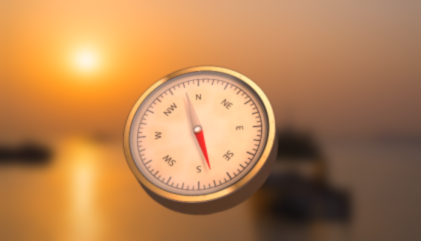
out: 165 °
